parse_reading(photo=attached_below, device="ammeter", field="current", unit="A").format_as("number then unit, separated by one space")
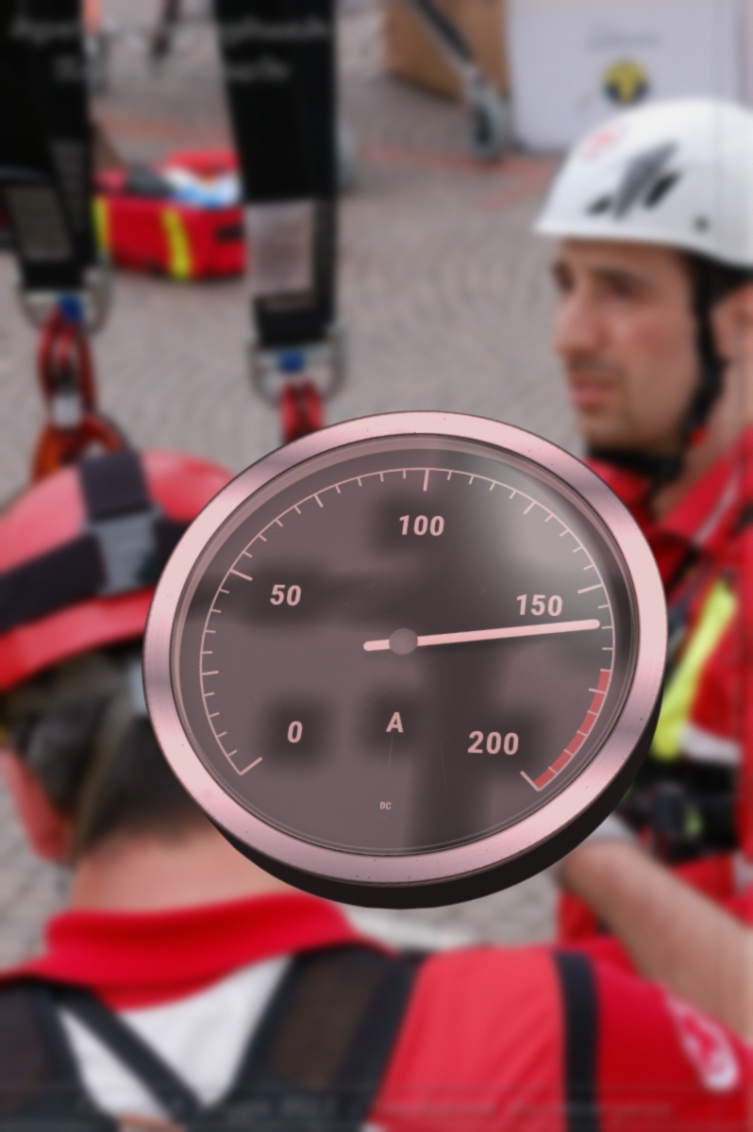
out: 160 A
